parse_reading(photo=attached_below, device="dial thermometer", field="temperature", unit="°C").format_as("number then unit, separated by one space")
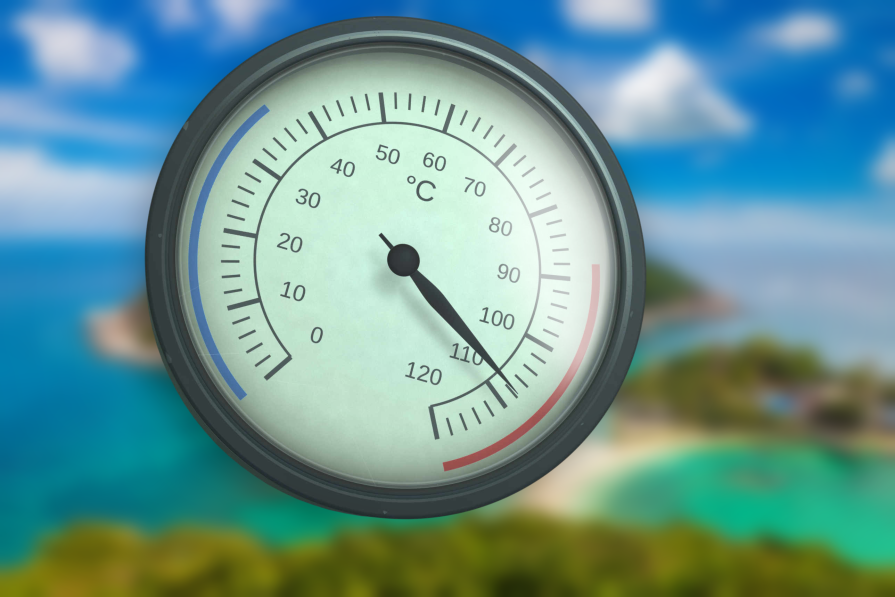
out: 108 °C
